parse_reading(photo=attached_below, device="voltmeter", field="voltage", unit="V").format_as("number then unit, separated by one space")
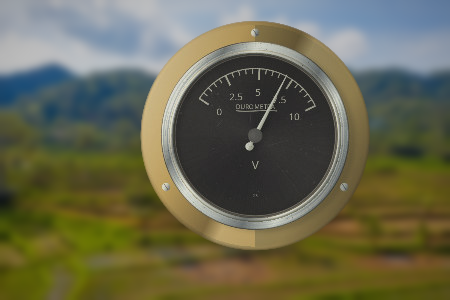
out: 7 V
